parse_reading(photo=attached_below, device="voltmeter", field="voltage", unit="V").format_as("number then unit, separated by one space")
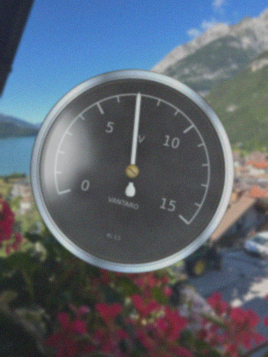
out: 7 V
